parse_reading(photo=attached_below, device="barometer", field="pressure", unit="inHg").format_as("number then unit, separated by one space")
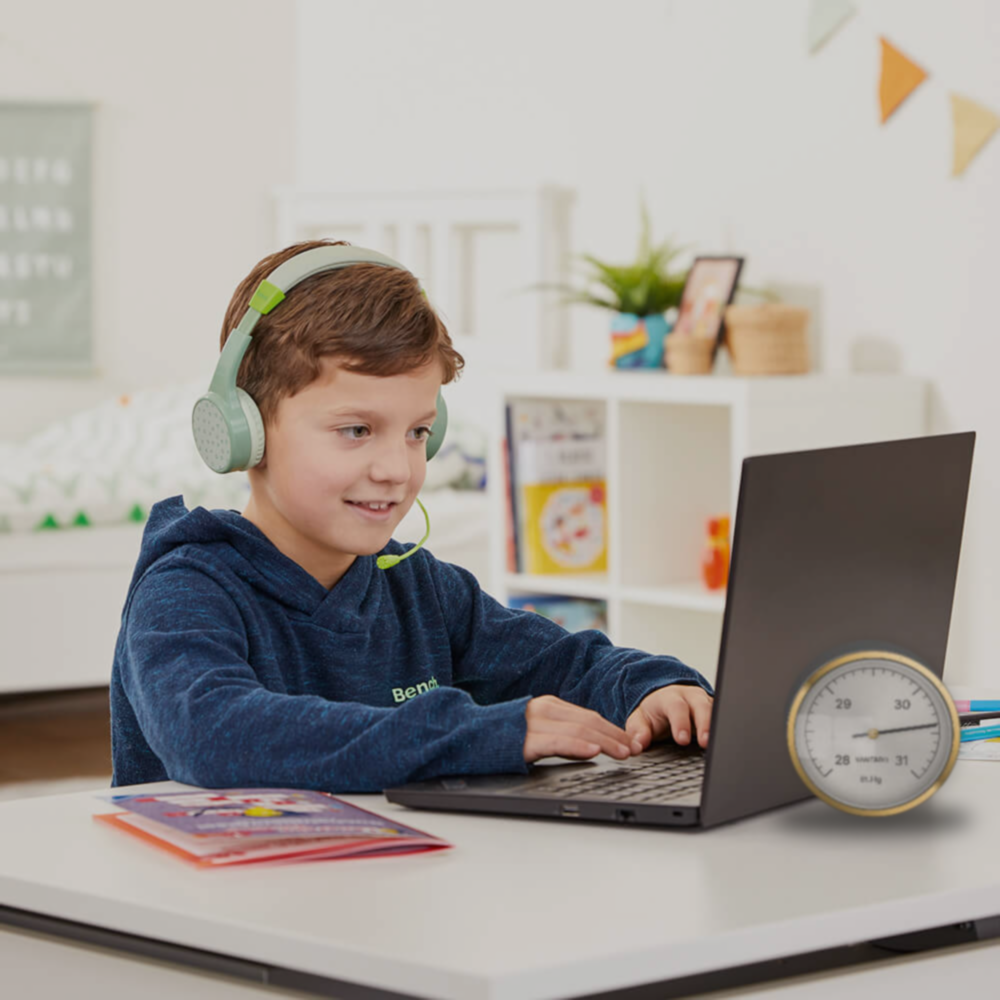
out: 30.4 inHg
